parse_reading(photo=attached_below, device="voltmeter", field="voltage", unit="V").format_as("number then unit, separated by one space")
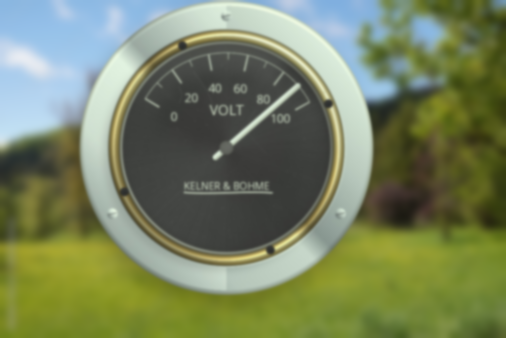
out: 90 V
